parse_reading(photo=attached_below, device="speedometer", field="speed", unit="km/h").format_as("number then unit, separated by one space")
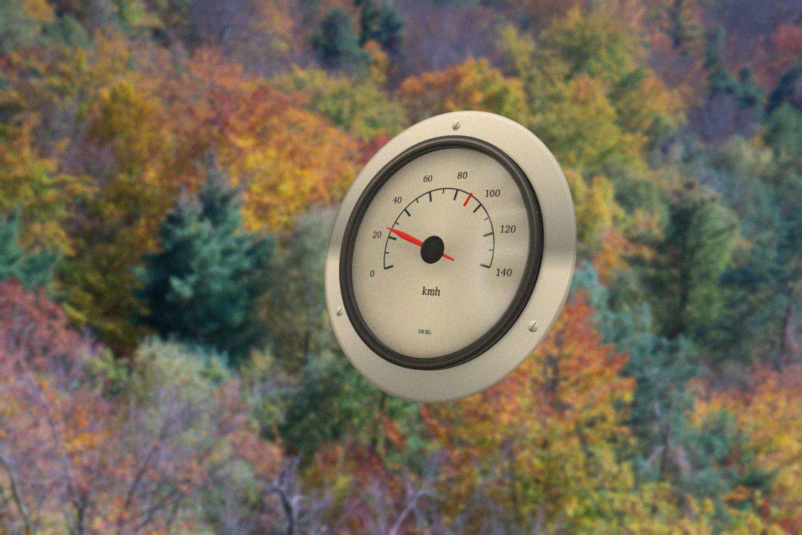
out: 25 km/h
